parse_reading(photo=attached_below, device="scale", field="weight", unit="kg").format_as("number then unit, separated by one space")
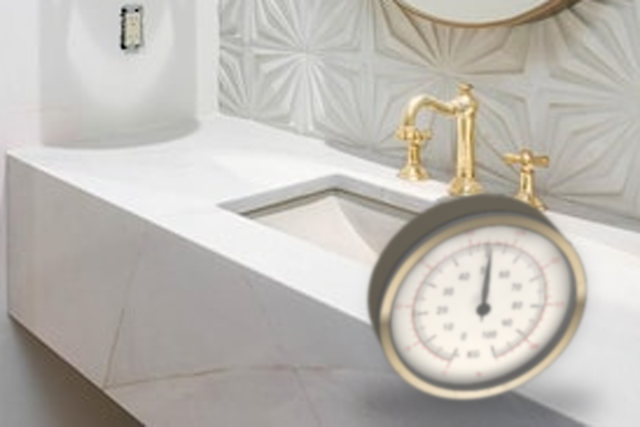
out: 50 kg
